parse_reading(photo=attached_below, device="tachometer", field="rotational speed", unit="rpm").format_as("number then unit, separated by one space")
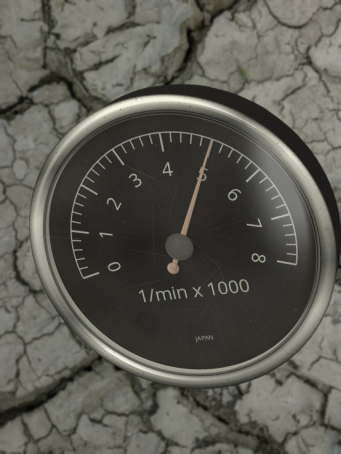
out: 5000 rpm
